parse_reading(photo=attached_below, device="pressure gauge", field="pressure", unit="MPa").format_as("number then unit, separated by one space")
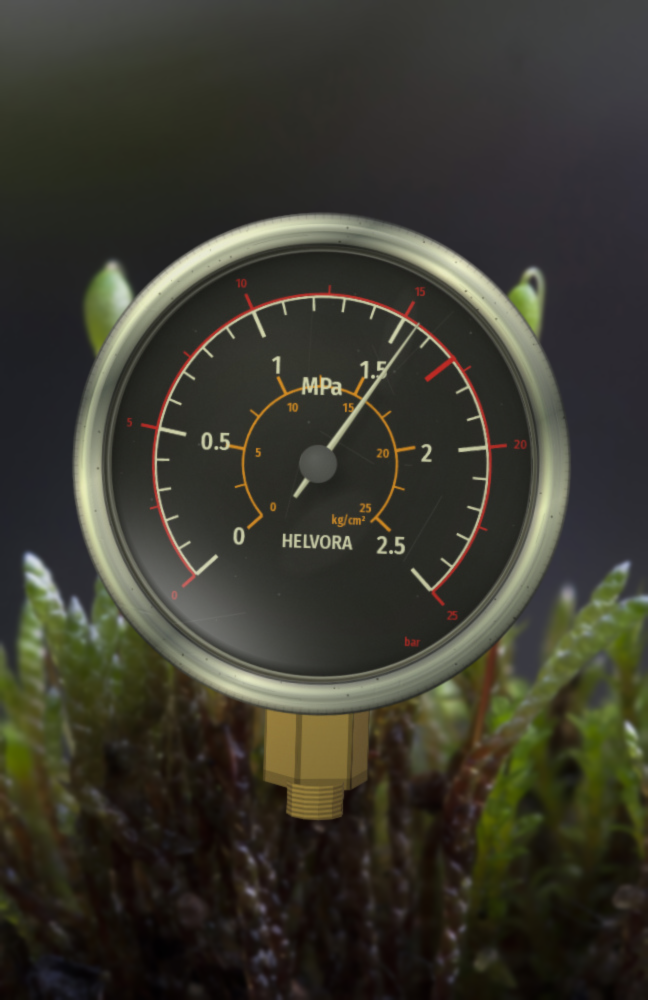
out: 1.55 MPa
